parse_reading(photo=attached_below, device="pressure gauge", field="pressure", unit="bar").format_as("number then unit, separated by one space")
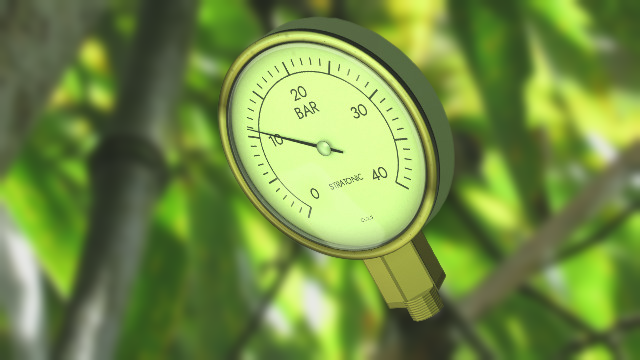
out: 11 bar
